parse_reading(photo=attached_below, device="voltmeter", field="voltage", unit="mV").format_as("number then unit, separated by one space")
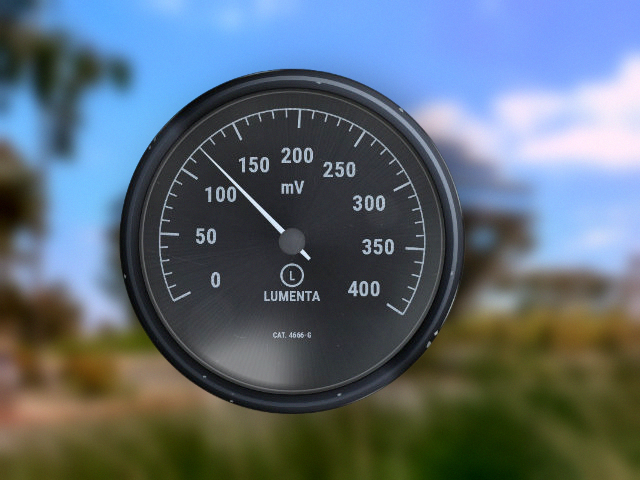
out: 120 mV
